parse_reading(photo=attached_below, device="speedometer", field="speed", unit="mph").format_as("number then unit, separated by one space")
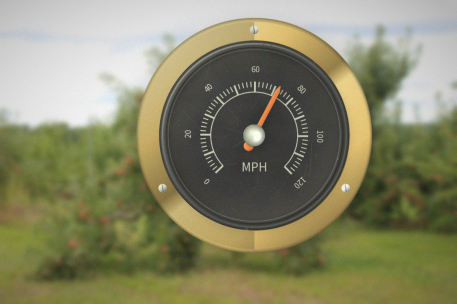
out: 72 mph
